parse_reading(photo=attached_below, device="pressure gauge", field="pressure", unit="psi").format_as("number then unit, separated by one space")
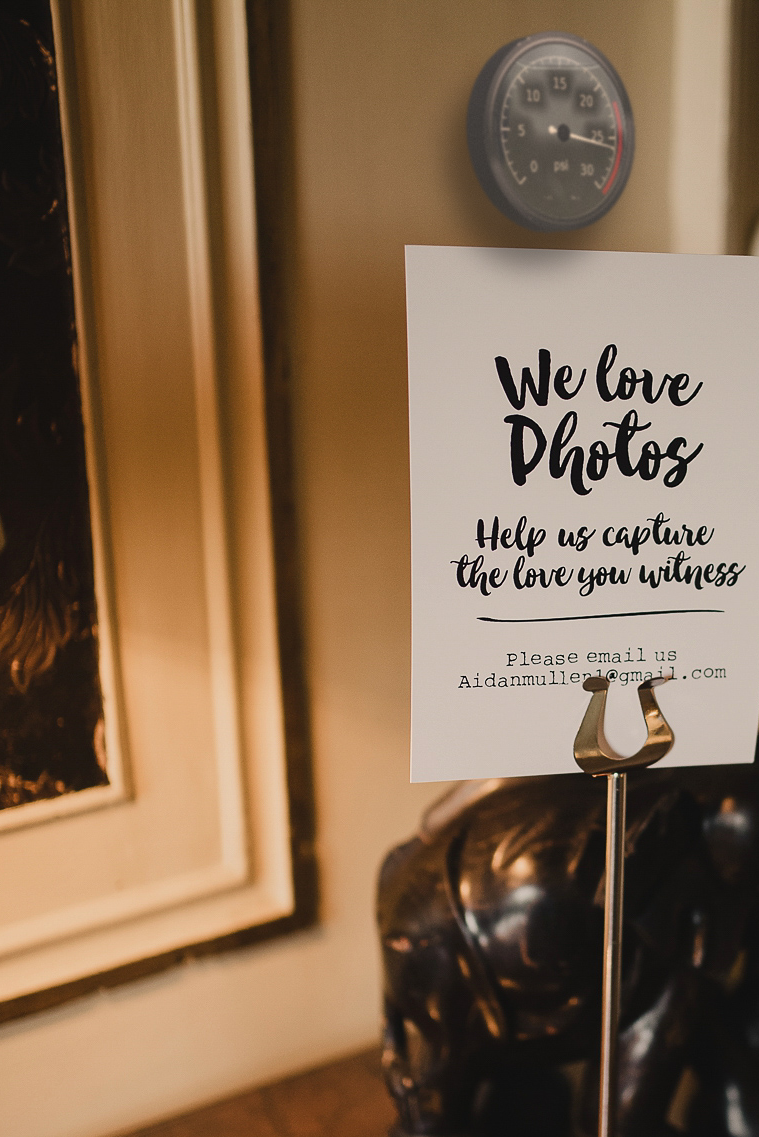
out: 26 psi
